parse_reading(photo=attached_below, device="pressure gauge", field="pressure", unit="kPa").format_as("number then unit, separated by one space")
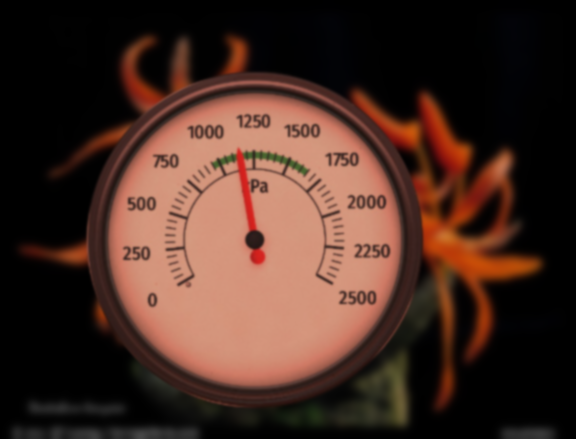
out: 1150 kPa
